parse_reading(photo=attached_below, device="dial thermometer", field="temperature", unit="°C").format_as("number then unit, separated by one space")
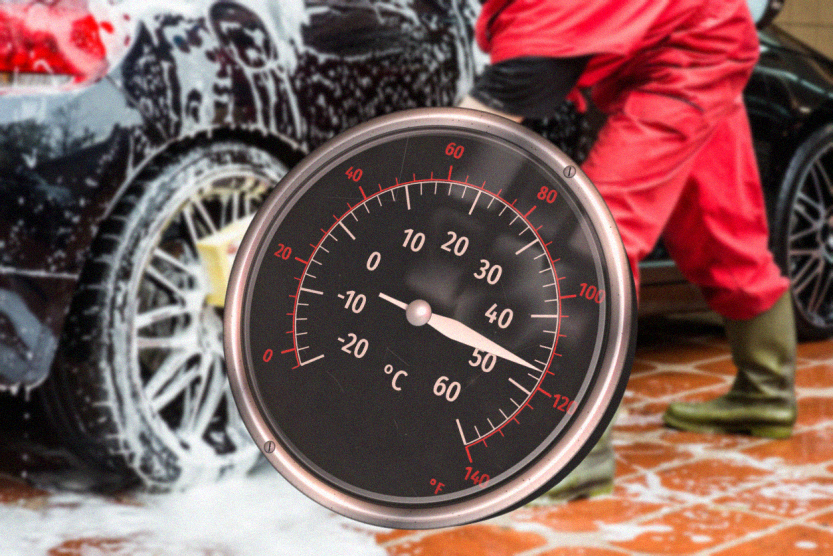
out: 47 °C
